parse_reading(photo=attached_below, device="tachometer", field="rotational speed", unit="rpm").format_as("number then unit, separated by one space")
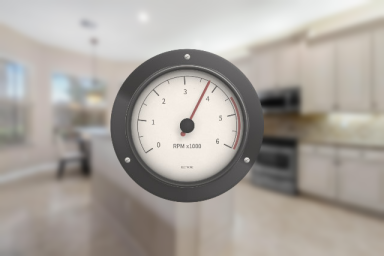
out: 3750 rpm
